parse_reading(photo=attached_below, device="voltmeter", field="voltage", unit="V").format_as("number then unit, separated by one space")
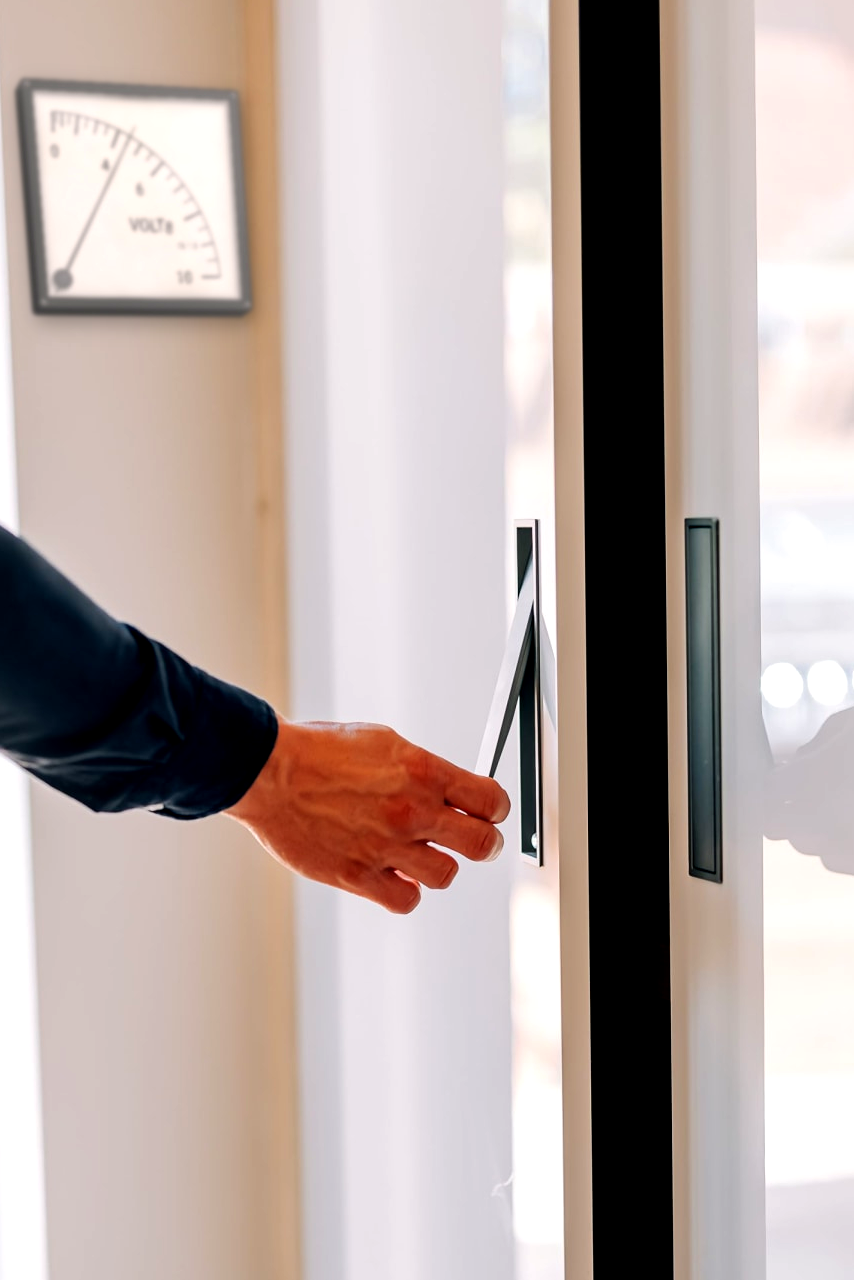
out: 4.5 V
